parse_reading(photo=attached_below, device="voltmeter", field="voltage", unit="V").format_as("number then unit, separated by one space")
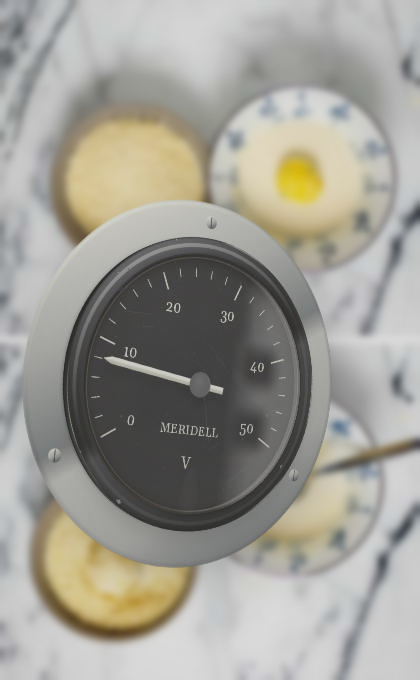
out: 8 V
